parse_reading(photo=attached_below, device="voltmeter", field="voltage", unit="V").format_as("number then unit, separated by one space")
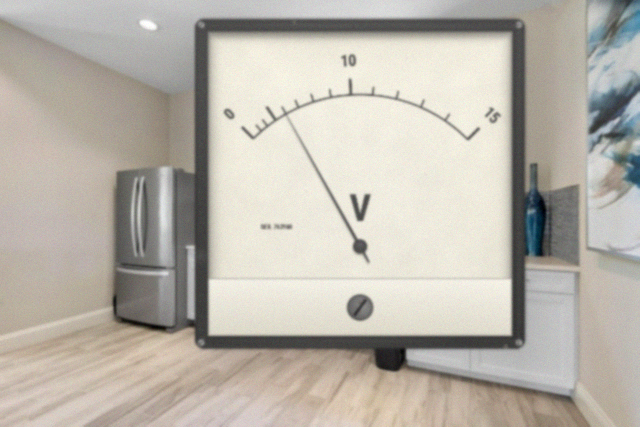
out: 6 V
